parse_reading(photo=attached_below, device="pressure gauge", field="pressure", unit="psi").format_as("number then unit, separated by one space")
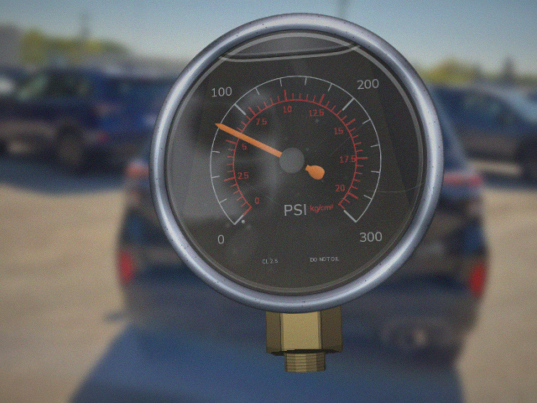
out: 80 psi
